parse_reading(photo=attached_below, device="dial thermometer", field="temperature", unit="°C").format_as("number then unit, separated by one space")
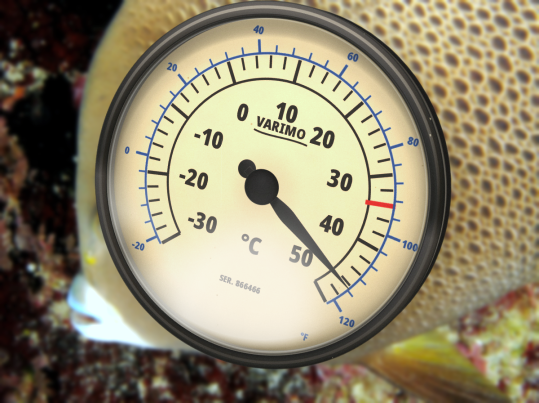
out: 46 °C
